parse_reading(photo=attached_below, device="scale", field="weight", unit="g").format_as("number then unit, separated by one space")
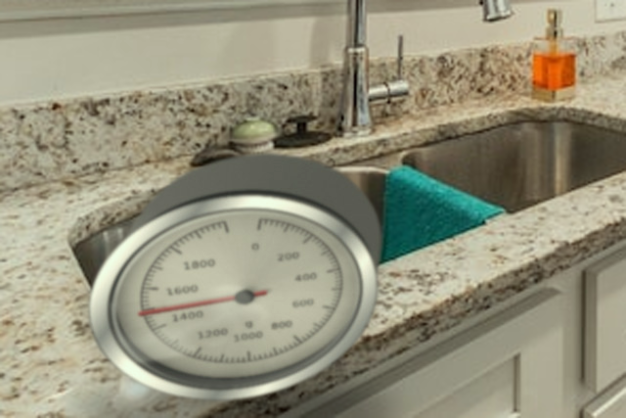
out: 1500 g
